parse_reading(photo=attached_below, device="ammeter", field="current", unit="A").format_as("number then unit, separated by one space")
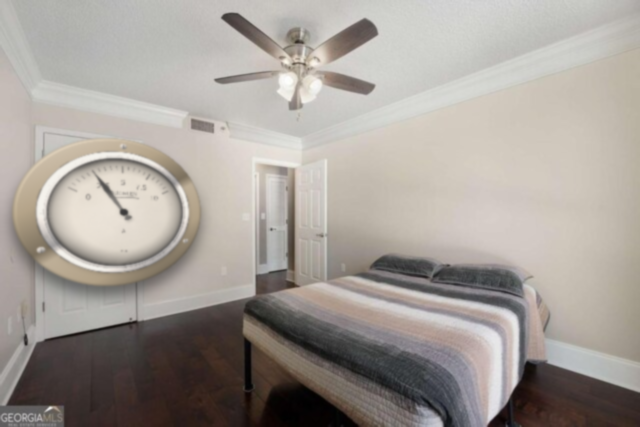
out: 2.5 A
